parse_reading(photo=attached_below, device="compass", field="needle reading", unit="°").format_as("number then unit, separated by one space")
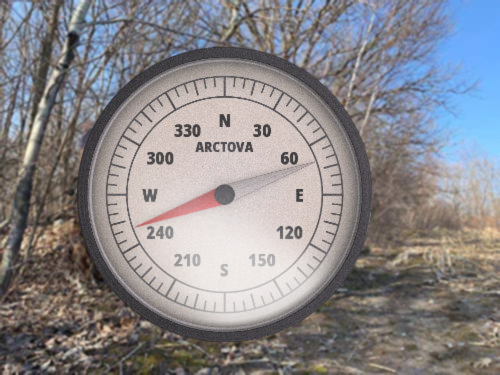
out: 250 °
